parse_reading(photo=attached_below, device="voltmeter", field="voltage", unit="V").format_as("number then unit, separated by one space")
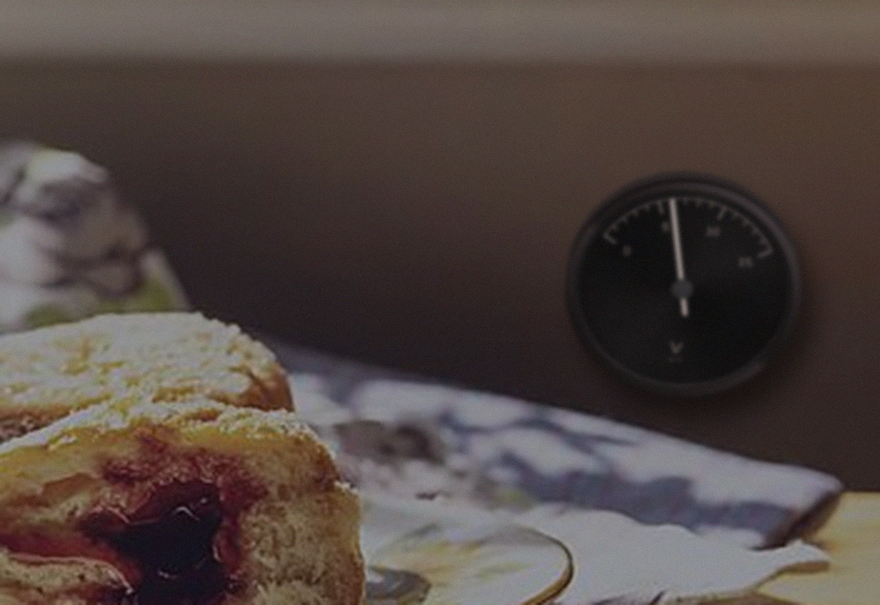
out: 6 V
